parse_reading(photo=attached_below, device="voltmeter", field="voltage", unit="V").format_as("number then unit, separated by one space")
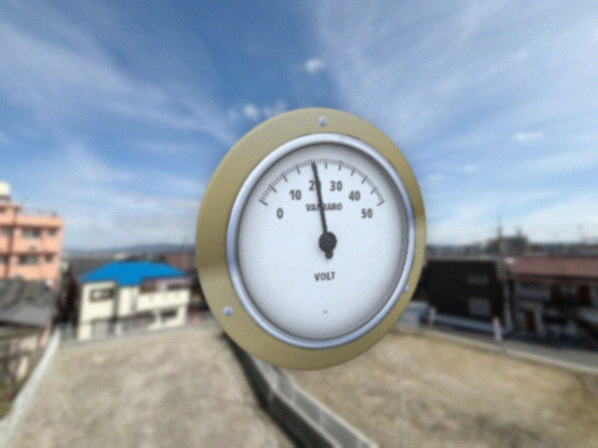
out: 20 V
